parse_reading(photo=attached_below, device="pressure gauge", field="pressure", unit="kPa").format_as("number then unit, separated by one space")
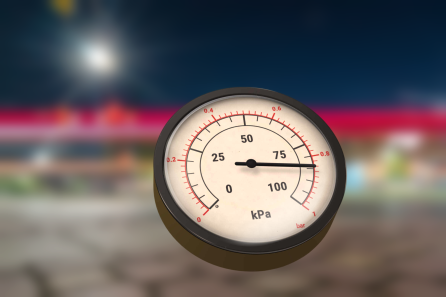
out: 85 kPa
